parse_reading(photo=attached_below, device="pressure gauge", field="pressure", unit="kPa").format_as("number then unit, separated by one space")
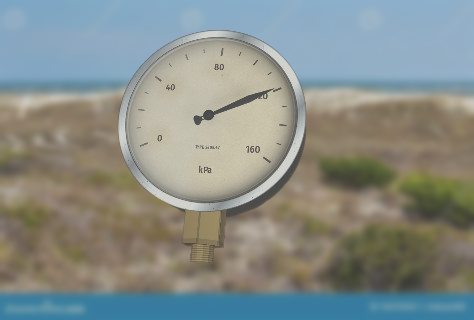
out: 120 kPa
